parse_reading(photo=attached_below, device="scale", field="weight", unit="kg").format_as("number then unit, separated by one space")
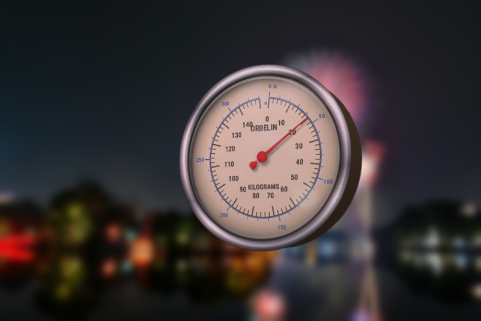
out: 20 kg
